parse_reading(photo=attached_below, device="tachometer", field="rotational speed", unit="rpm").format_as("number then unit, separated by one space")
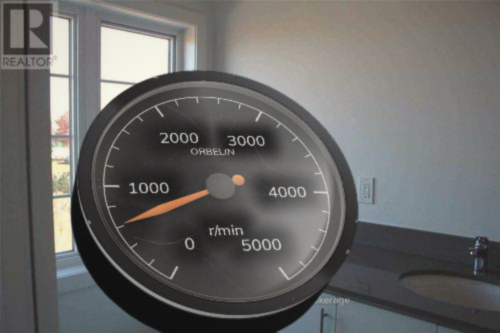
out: 600 rpm
